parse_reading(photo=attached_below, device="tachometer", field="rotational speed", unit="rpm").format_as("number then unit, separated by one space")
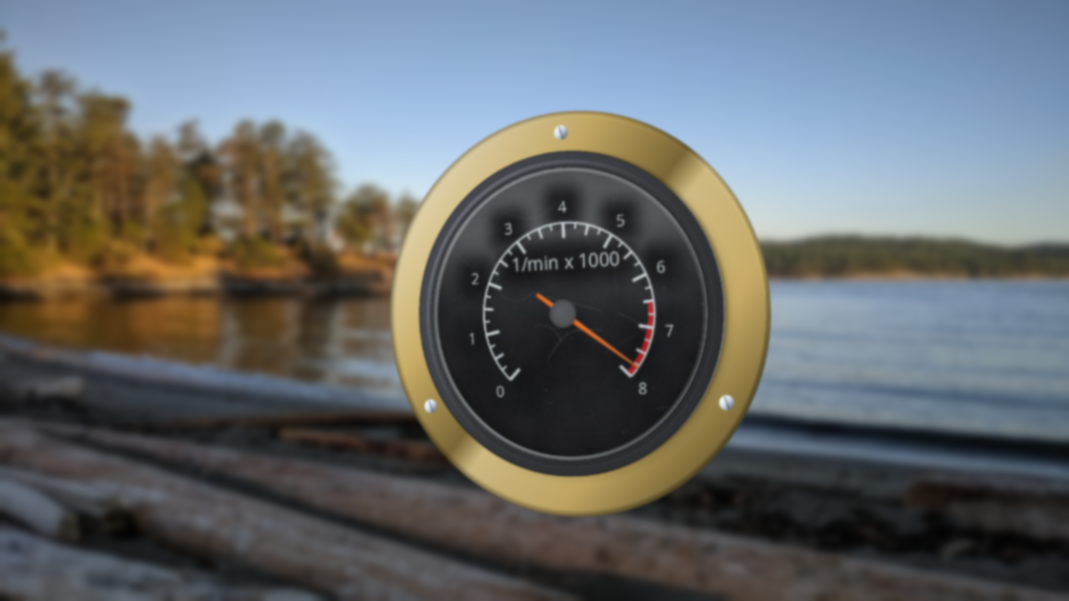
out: 7750 rpm
